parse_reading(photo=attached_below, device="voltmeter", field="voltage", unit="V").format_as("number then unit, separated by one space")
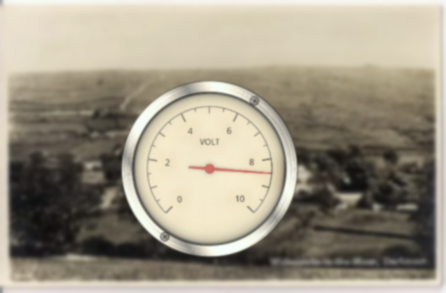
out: 8.5 V
